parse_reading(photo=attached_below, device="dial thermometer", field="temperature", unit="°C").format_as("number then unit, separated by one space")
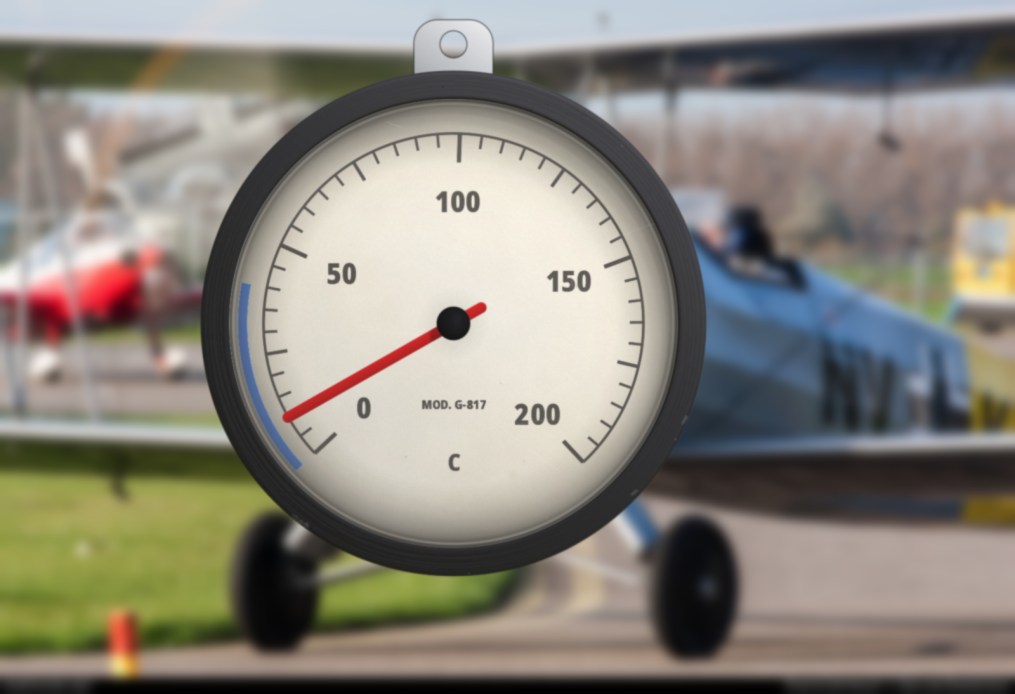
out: 10 °C
